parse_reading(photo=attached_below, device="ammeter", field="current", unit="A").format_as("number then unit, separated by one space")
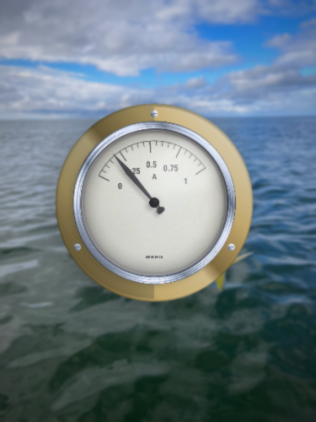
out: 0.2 A
